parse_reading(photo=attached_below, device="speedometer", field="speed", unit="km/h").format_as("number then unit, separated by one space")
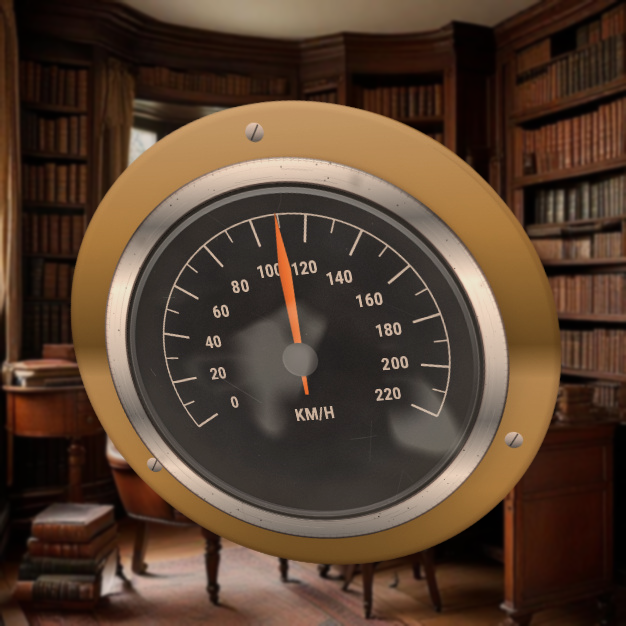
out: 110 km/h
